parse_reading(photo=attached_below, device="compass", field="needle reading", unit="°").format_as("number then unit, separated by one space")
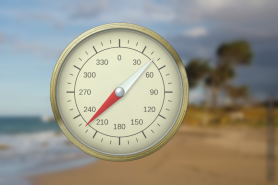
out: 225 °
